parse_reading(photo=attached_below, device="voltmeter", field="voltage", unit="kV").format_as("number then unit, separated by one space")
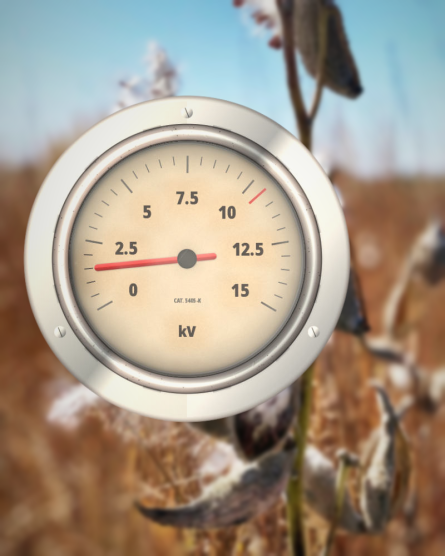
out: 1.5 kV
